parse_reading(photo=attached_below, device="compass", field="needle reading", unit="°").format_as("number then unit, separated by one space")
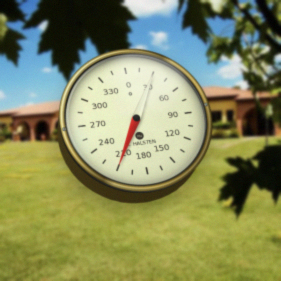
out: 210 °
